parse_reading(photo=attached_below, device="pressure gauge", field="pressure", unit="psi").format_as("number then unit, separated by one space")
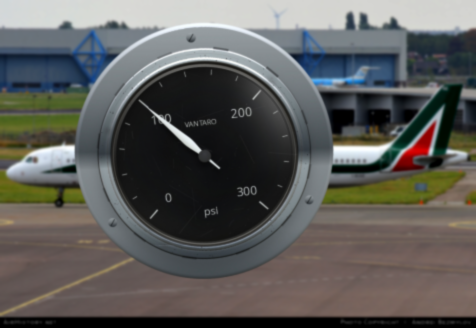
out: 100 psi
